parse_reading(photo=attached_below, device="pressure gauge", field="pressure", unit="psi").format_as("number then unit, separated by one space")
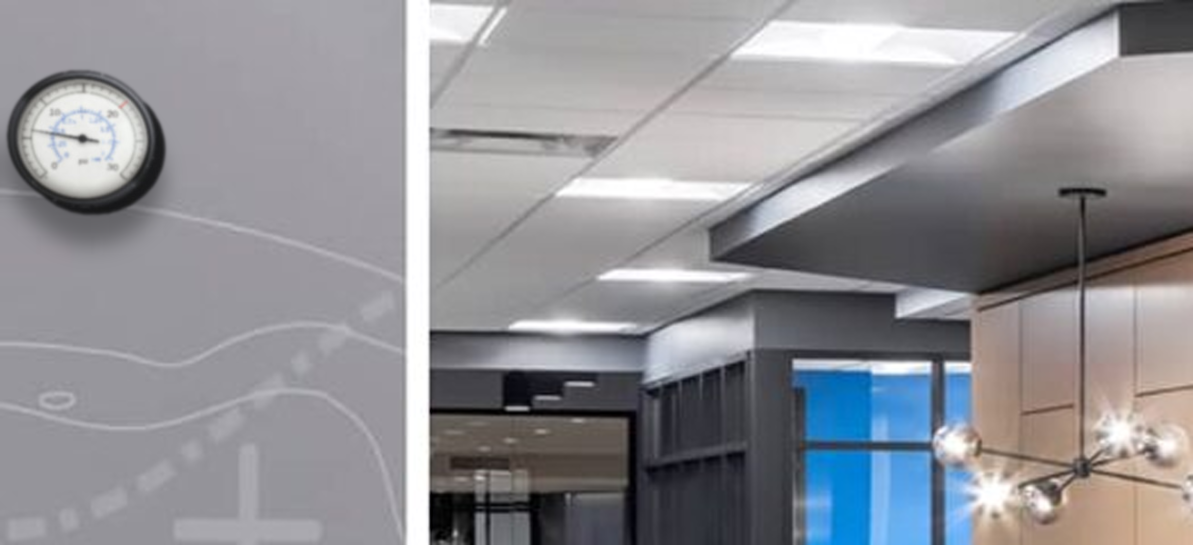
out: 6 psi
